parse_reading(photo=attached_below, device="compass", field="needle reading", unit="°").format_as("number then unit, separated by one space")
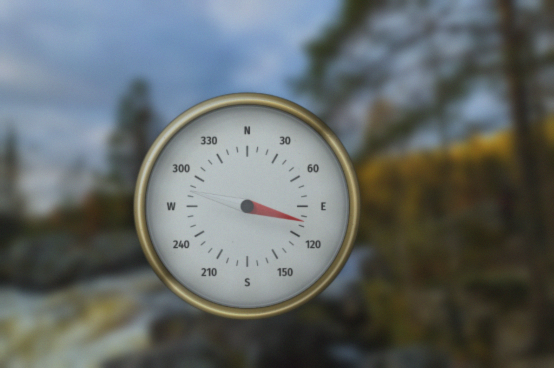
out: 105 °
